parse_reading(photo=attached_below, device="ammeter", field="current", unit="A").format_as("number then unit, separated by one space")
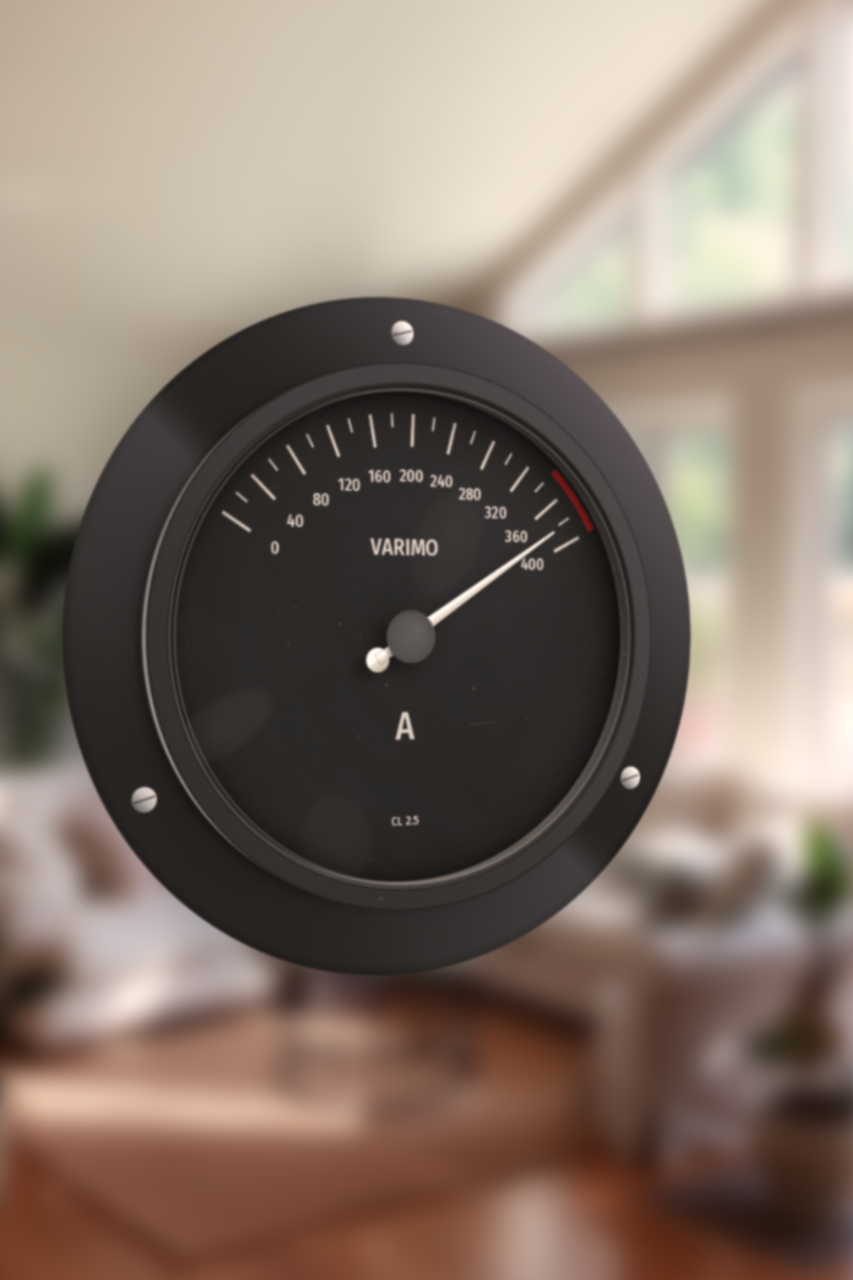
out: 380 A
